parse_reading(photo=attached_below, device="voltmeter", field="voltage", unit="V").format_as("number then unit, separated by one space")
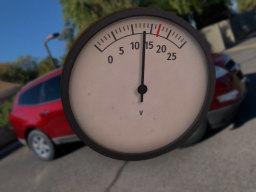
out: 13 V
